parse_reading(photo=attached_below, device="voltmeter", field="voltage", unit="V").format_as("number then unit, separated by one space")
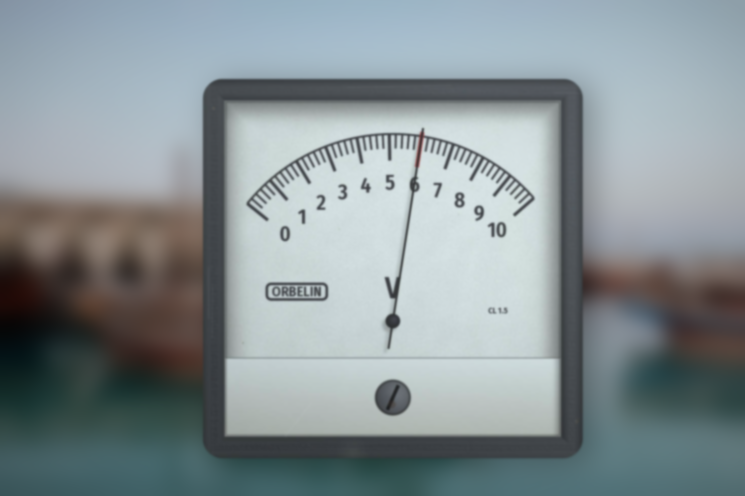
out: 6 V
